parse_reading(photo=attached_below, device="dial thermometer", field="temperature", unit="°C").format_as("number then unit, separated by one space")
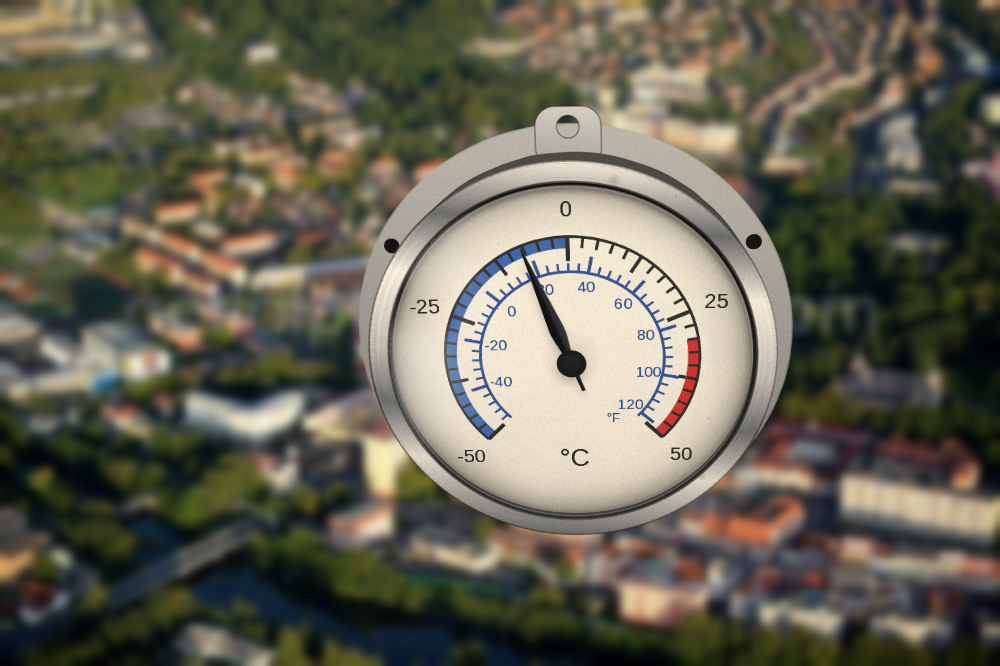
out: -7.5 °C
